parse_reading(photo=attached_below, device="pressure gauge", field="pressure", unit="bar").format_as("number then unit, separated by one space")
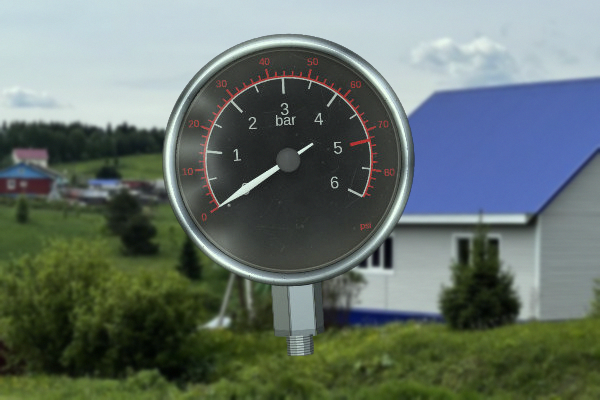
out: 0 bar
